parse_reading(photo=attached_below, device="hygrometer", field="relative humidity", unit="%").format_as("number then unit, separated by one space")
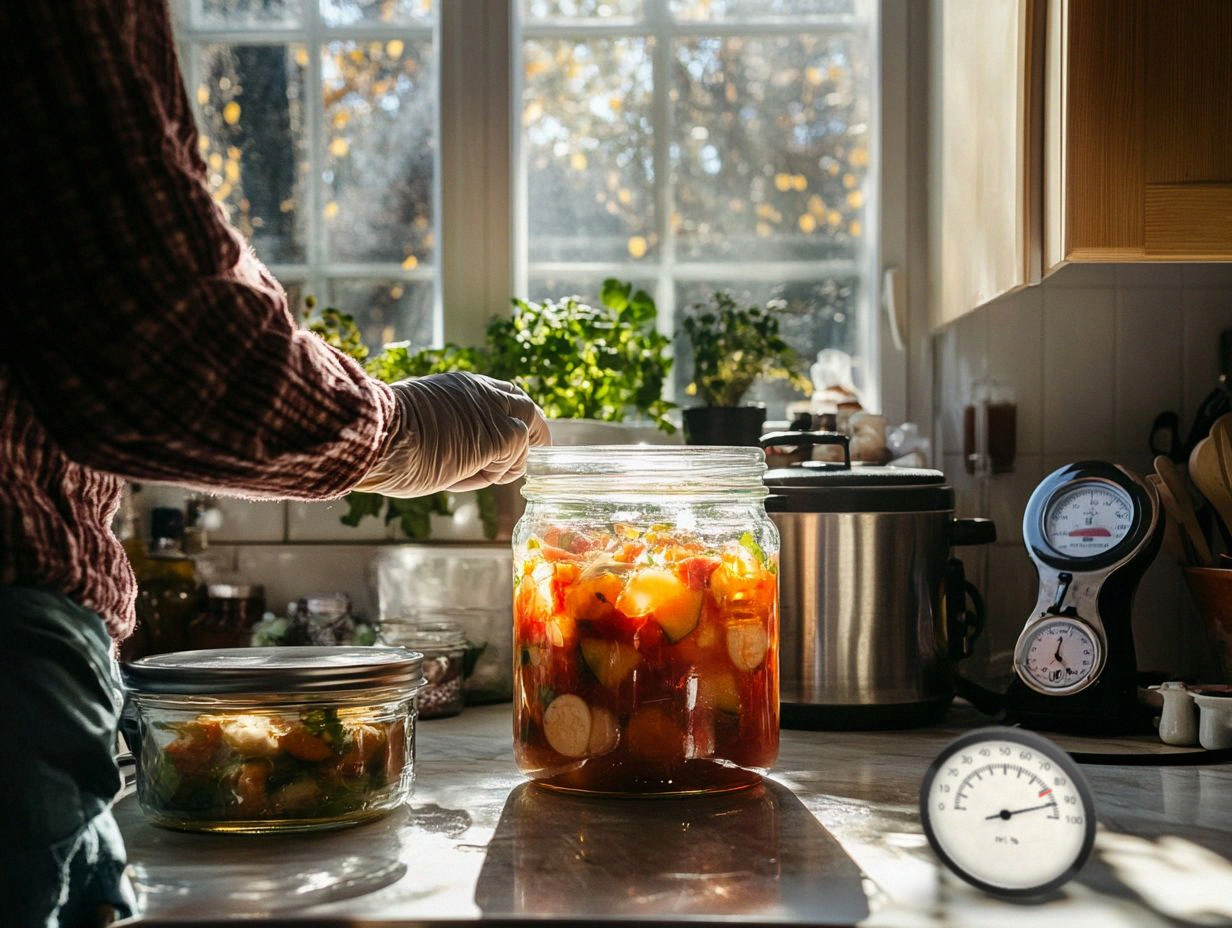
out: 90 %
